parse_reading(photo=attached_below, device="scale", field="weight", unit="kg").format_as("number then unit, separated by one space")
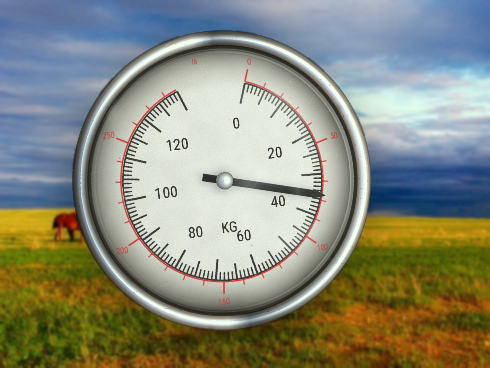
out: 35 kg
